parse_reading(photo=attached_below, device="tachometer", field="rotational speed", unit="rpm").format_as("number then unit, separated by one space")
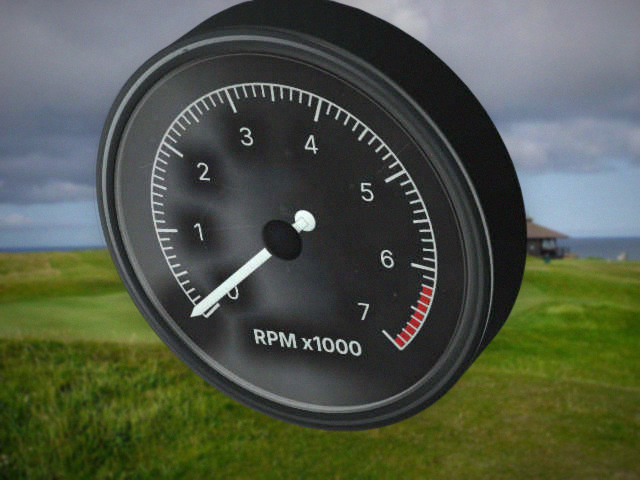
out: 100 rpm
